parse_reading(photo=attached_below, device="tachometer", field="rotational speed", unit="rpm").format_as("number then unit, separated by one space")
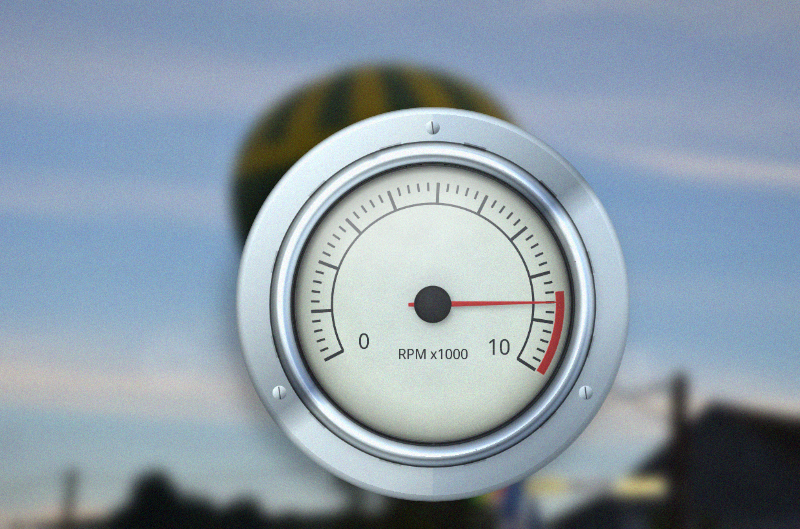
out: 8600 rpm
